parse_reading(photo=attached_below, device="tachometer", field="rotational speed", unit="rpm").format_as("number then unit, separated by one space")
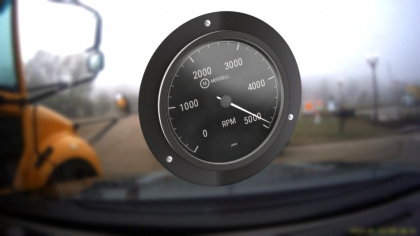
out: 4900 rpm
